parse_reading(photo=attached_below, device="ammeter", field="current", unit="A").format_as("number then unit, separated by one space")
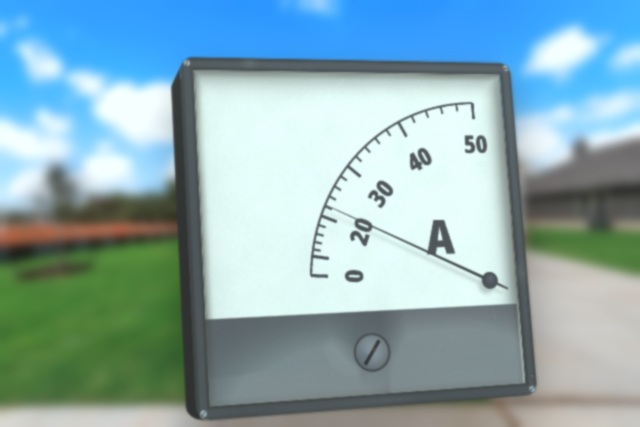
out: 22 A
